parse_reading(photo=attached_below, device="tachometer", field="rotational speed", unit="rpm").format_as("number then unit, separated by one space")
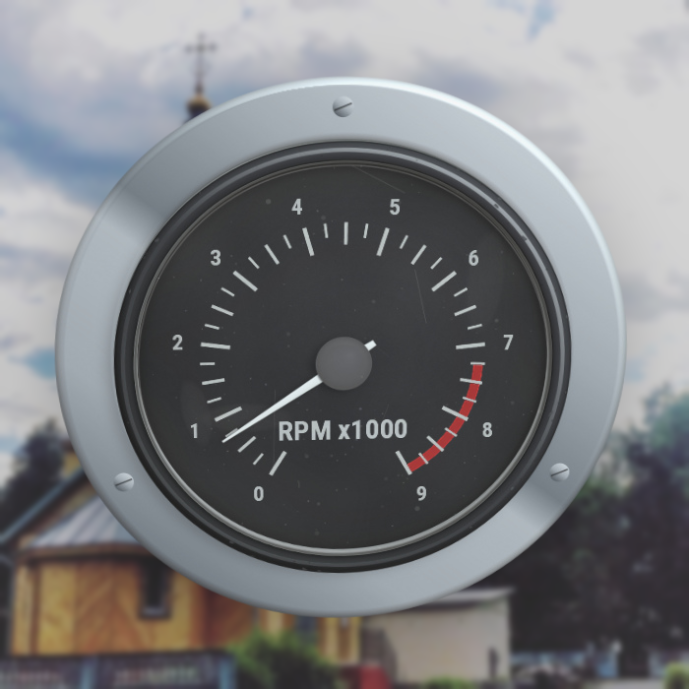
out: 750 rpm
